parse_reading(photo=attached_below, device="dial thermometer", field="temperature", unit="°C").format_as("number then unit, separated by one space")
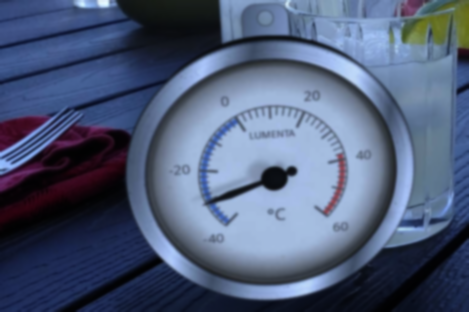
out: -30 °C
